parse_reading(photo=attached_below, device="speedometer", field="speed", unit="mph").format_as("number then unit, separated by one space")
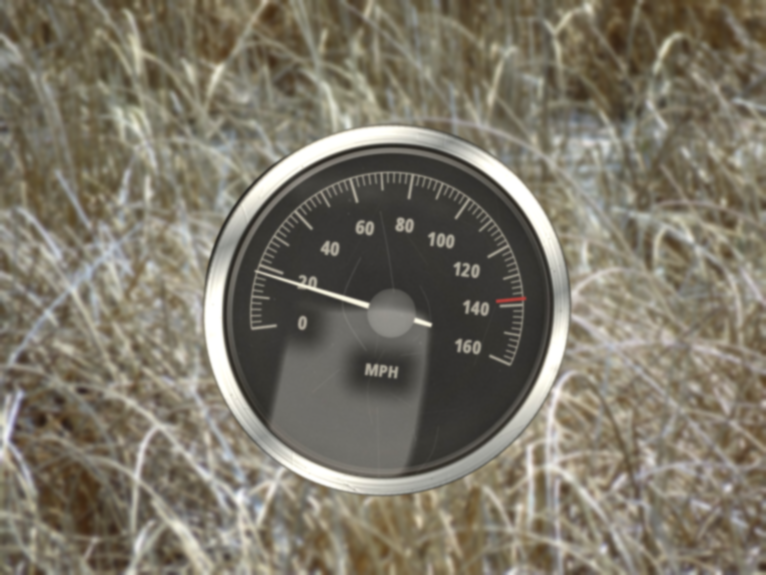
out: 18 mph
